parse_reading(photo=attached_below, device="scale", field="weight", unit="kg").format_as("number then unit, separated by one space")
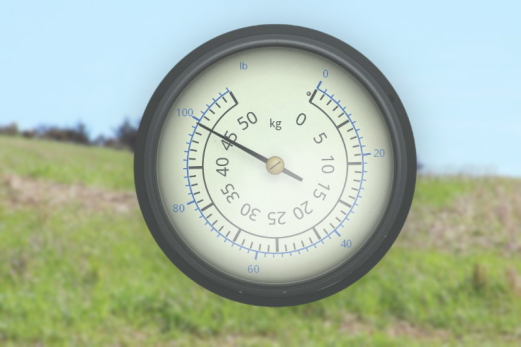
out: 45 kg
